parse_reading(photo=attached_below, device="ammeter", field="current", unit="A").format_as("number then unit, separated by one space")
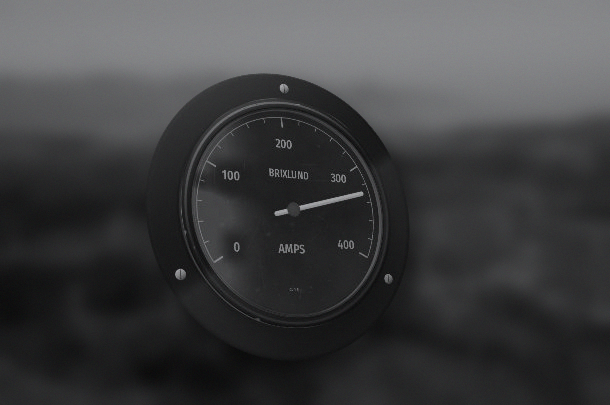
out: 330 A
